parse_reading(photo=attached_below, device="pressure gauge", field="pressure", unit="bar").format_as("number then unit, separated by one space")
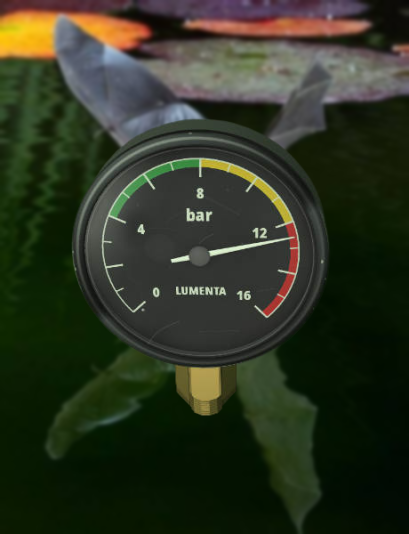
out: 12.5 bar
